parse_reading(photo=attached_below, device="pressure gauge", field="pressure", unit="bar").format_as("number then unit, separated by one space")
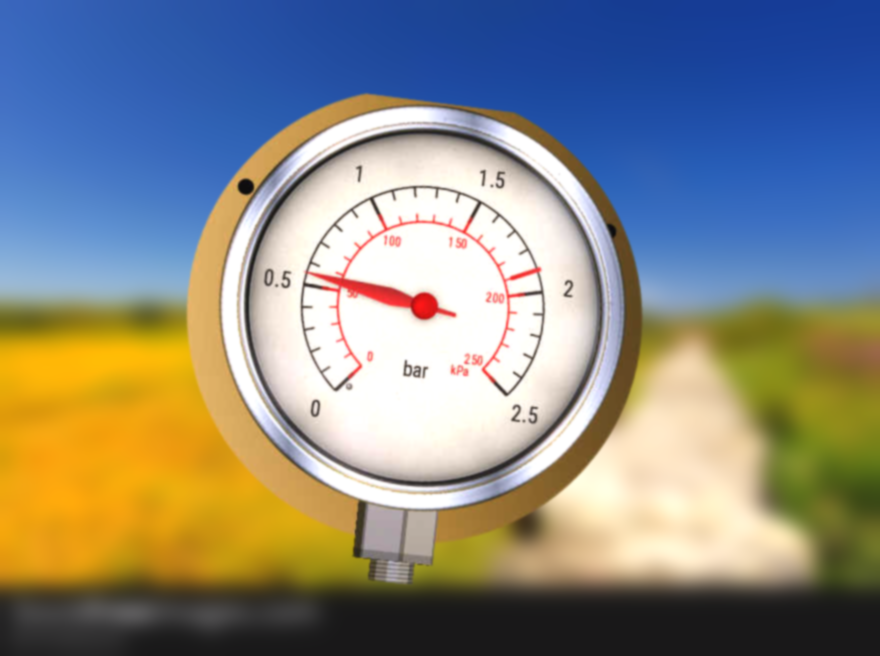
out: 0.55 bar
